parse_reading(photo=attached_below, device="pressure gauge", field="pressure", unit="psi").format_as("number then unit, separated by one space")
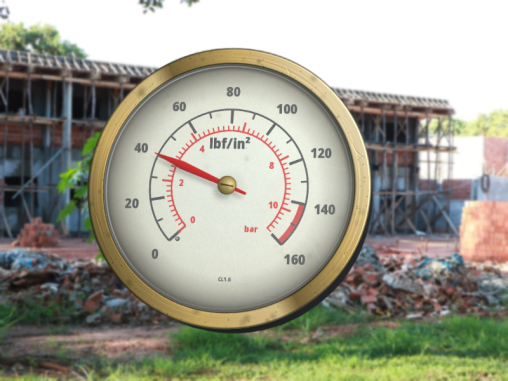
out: 40 psi
